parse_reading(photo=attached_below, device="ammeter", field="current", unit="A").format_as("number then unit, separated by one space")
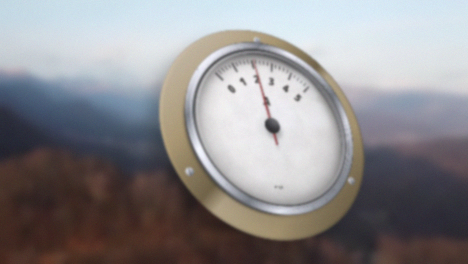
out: 2 A
